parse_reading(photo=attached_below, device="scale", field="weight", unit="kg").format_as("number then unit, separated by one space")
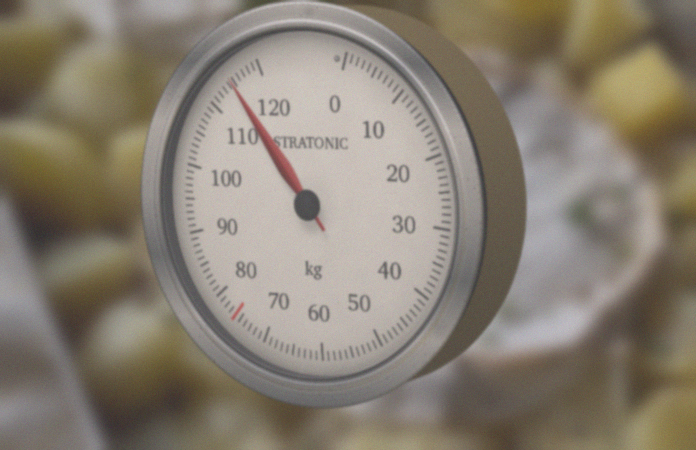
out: 115 kg
